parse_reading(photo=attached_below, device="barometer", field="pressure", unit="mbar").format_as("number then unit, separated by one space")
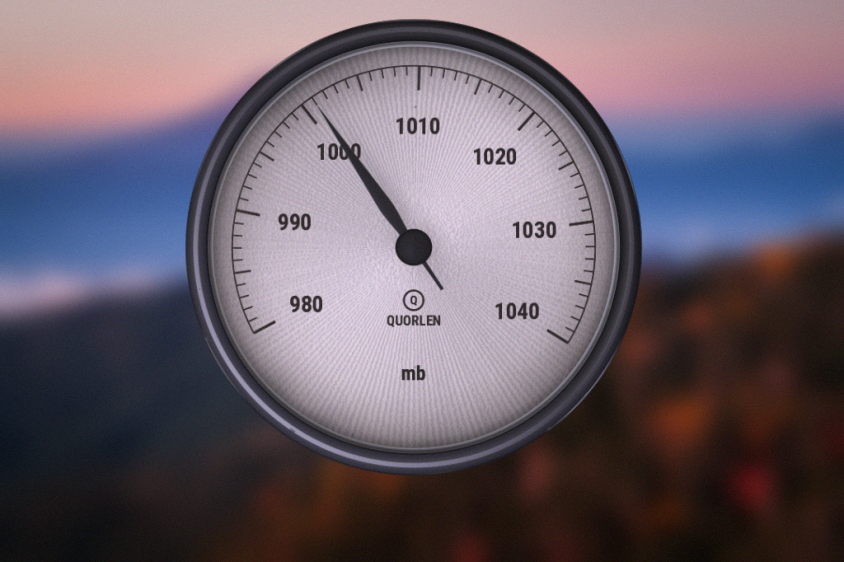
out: 1001 mbar
